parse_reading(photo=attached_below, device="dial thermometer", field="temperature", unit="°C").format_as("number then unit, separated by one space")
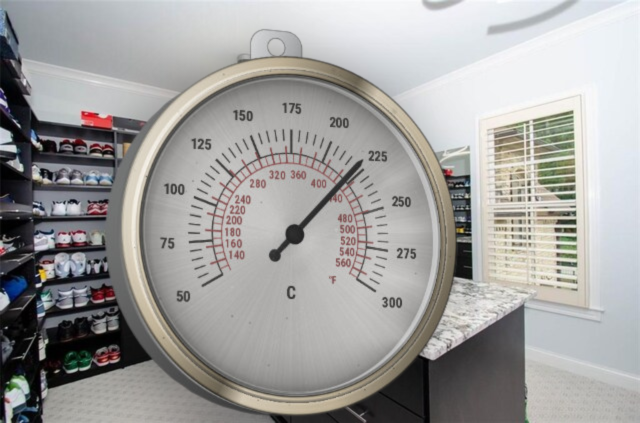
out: 220 °C
